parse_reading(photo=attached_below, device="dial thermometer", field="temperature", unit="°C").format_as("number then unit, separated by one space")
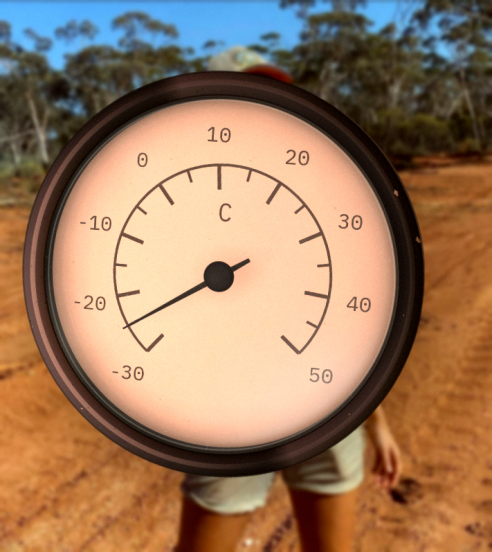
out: -25 °C
